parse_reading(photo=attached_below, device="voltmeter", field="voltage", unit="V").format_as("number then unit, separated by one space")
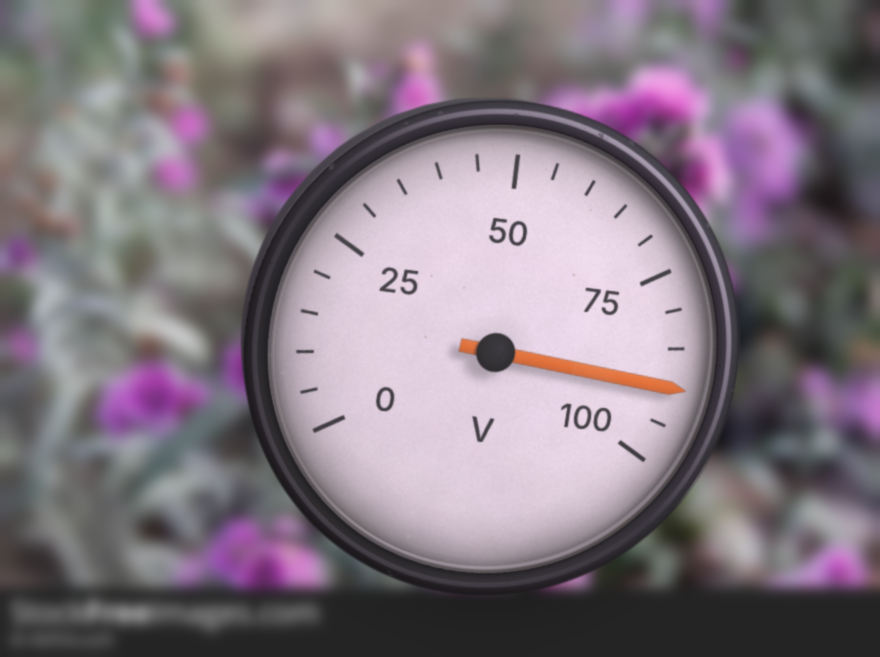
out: 90 V
